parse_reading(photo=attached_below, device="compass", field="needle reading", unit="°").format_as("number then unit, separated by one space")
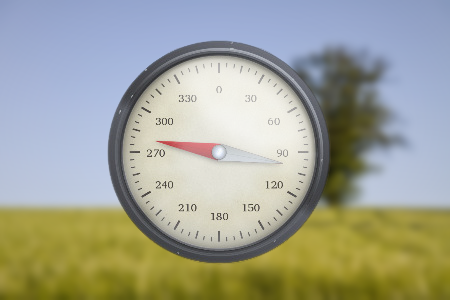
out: 280 °
